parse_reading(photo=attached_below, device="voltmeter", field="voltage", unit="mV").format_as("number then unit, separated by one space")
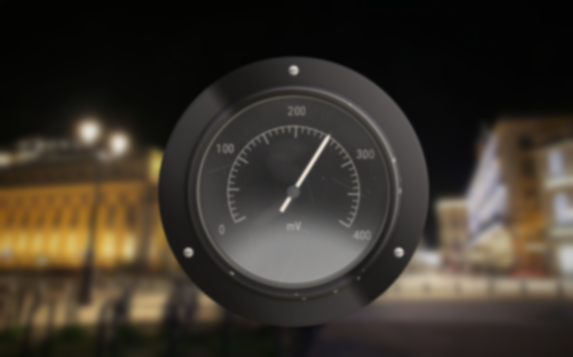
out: 250 mV
